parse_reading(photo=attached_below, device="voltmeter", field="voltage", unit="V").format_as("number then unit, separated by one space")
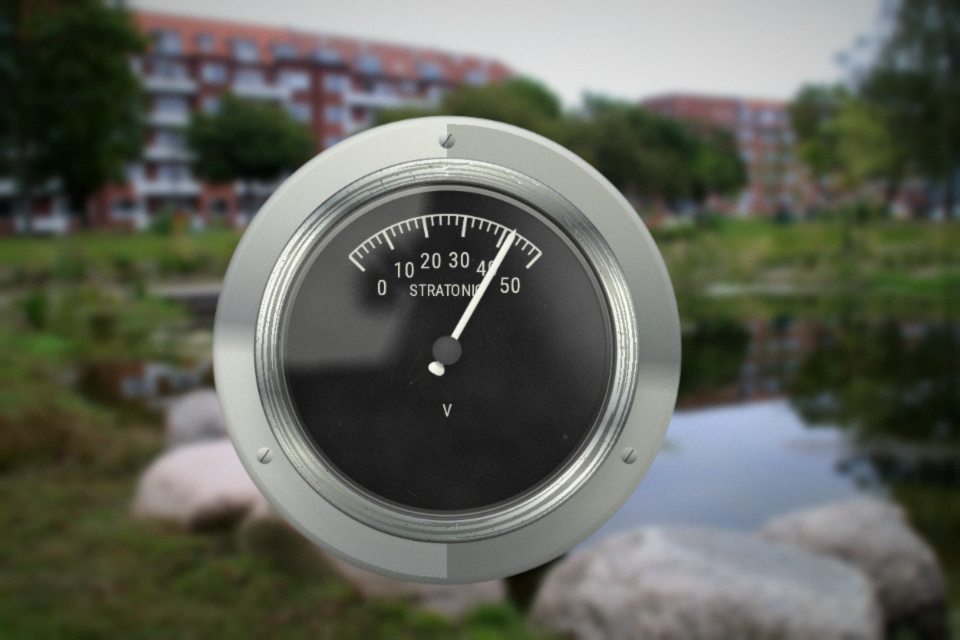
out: 42 V
